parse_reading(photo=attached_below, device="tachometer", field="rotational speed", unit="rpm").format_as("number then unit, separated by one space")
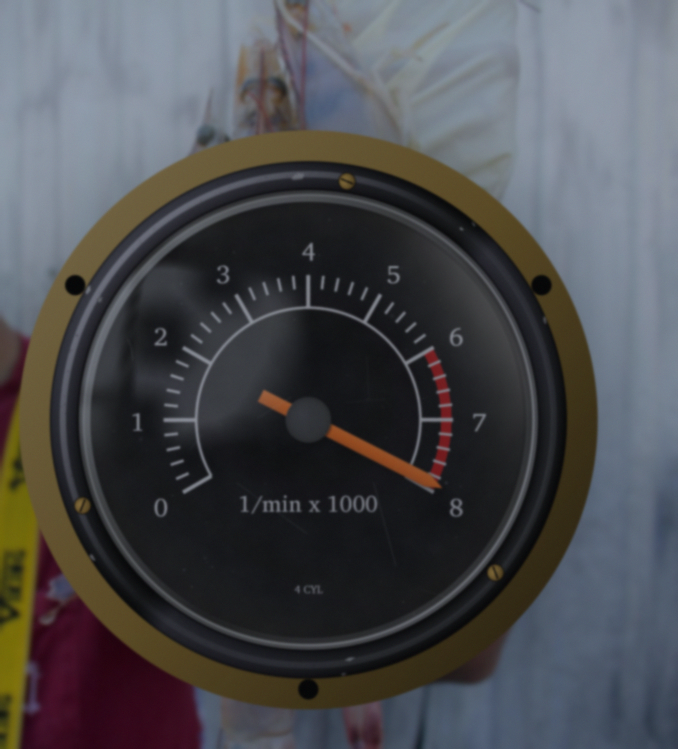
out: 7900 rpm
